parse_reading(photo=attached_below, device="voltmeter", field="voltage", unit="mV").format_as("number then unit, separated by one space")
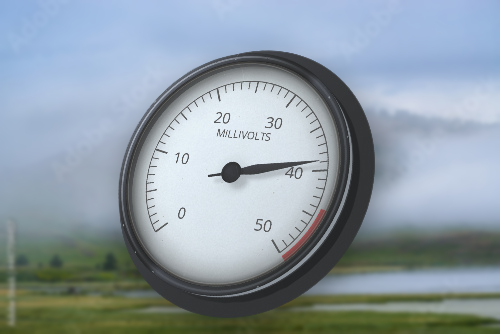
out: 39 mV
